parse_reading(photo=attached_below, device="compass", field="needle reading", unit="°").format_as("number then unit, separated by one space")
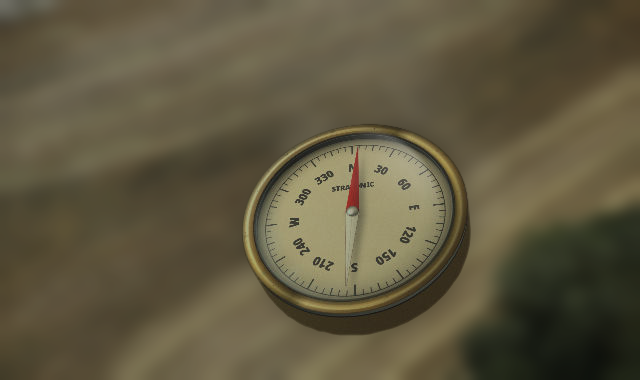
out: 5 °
